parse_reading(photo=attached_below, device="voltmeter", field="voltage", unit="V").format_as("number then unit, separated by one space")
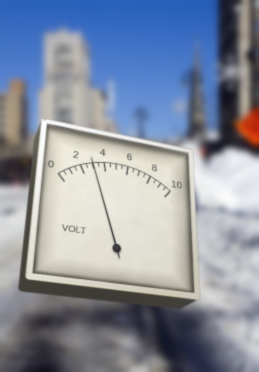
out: 3 V
